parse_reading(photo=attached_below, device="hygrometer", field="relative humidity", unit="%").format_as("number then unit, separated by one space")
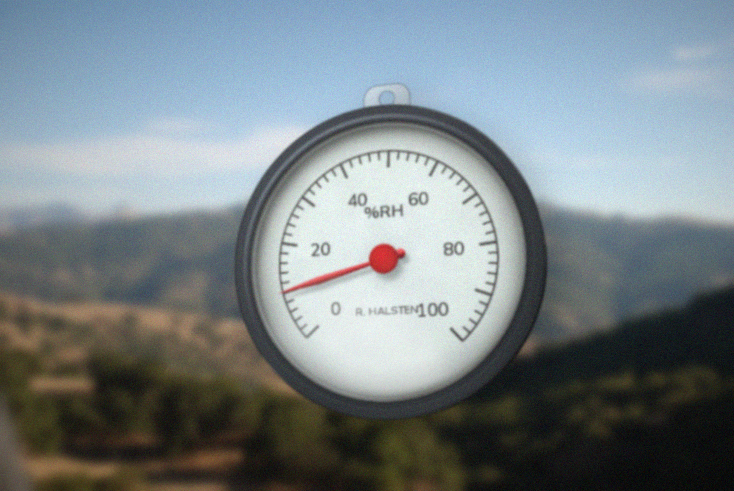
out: 10 %
